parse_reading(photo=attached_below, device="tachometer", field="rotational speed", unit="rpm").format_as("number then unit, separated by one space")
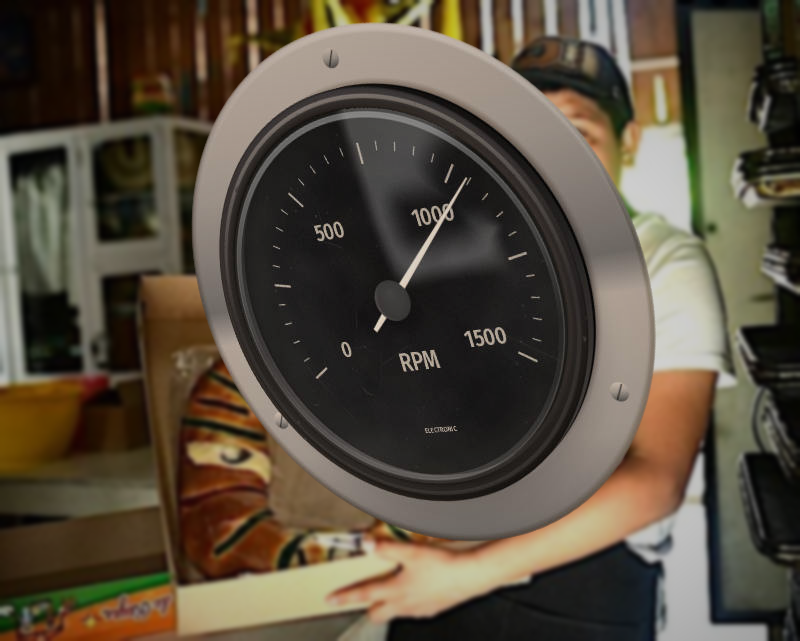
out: 1050 rpm
